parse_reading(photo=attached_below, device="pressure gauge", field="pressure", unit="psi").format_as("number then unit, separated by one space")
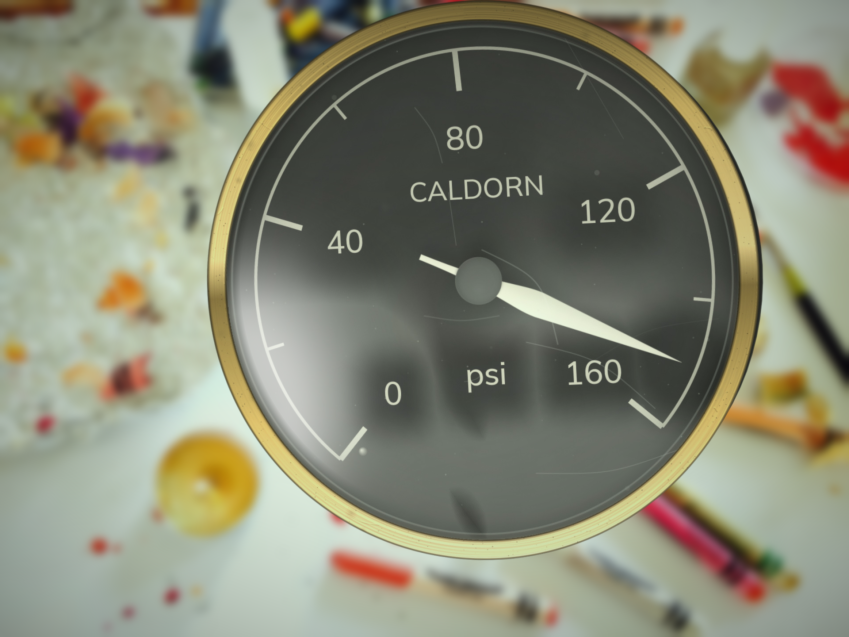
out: 150 psi
